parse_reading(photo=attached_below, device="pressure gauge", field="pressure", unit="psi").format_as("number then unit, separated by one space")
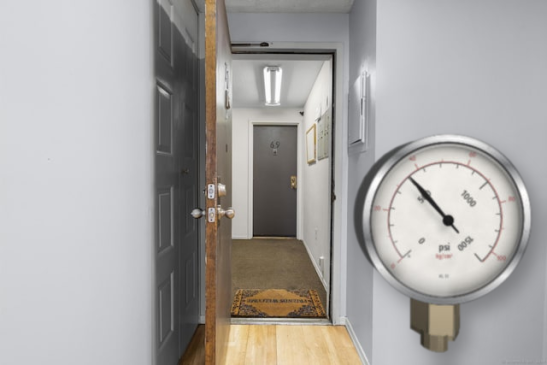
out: 500 psi
